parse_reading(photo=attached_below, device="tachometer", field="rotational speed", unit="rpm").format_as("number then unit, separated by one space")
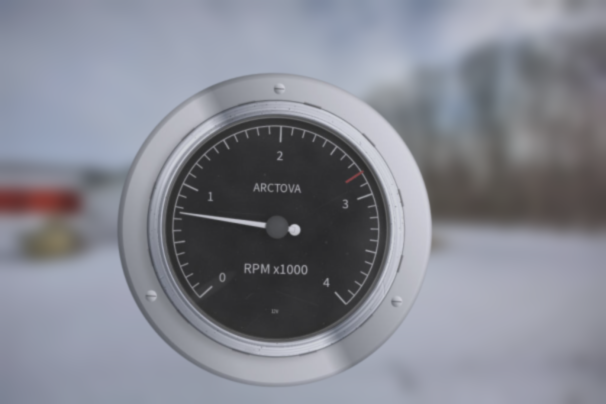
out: 750 rpm
